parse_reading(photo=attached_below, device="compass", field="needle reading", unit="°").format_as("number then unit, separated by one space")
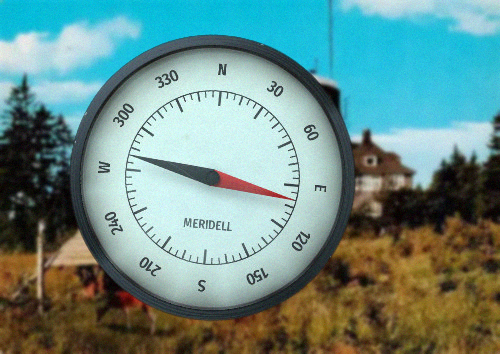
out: 100 °
